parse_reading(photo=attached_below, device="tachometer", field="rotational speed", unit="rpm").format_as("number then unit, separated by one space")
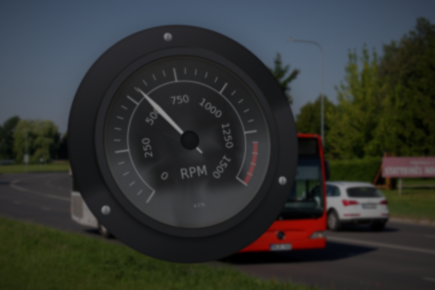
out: 550 rpm
